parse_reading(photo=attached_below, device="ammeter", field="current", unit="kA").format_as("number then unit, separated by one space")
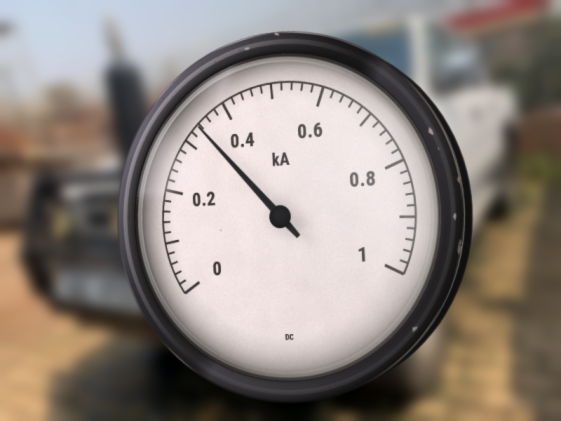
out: 0.34 kA
